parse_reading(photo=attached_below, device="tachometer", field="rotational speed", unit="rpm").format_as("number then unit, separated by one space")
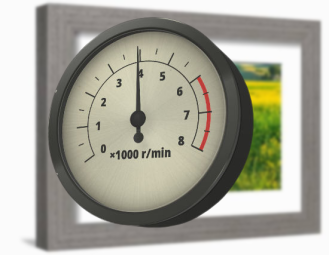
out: 4000 rpm
